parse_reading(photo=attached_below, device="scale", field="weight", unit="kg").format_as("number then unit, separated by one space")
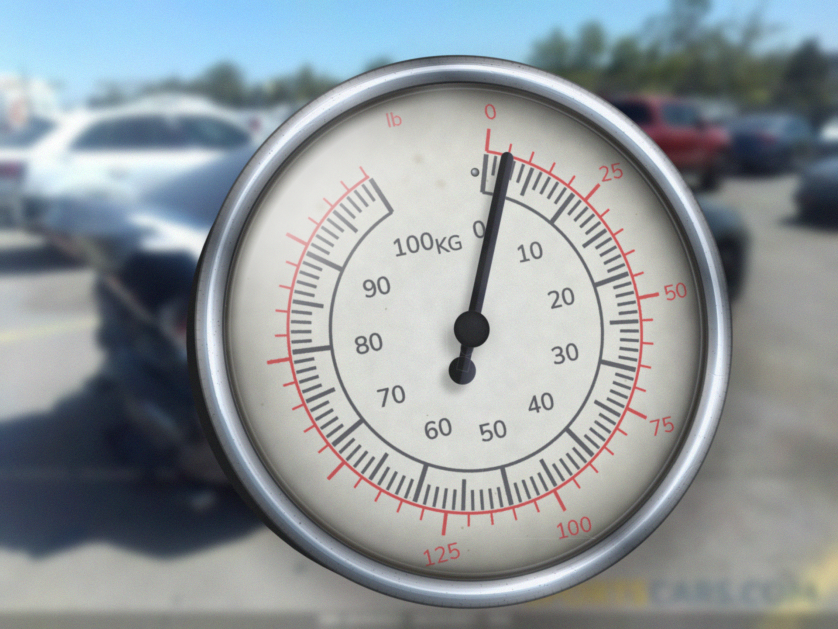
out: 2 kg
